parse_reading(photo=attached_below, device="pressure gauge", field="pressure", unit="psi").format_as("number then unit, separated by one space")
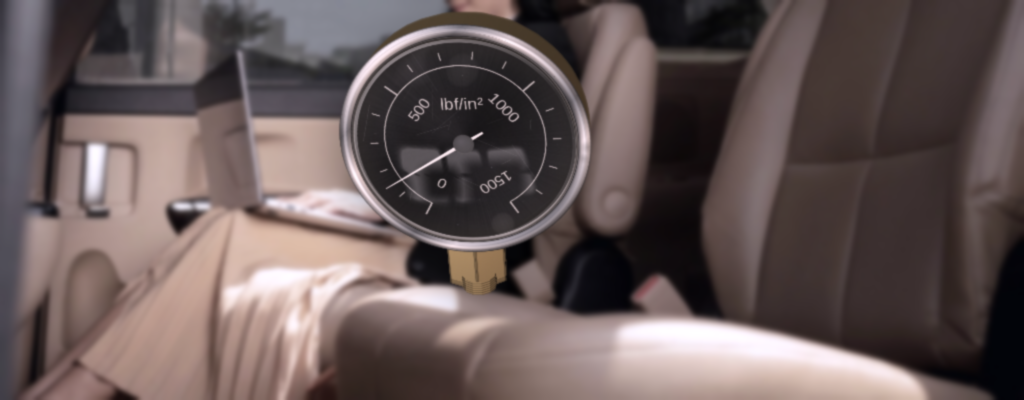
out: 150 psi
